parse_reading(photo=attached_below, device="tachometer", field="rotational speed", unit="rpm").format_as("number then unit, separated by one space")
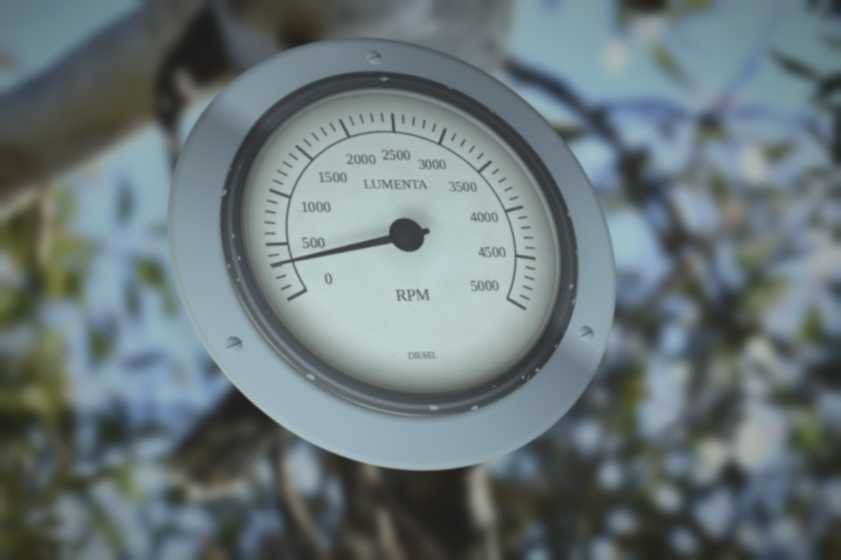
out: 300 rpm
